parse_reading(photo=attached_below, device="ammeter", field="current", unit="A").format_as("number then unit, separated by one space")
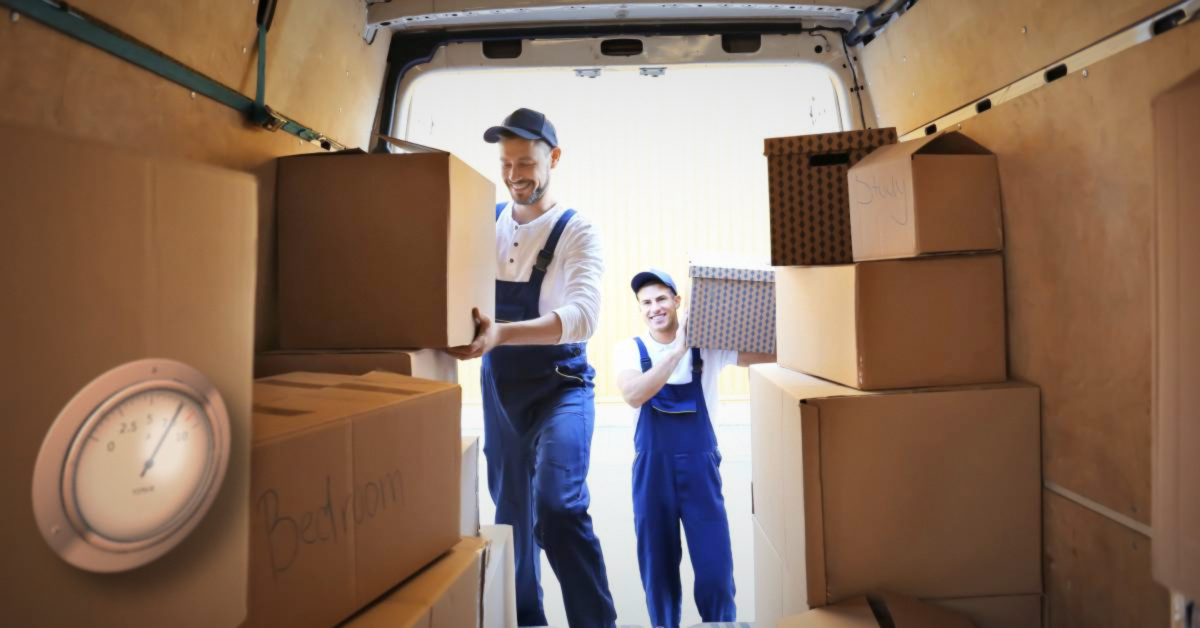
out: 7.5 A
